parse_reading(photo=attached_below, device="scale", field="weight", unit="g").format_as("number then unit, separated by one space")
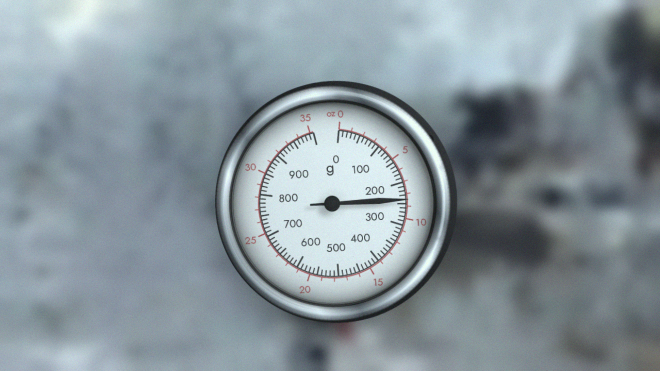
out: 240 g
